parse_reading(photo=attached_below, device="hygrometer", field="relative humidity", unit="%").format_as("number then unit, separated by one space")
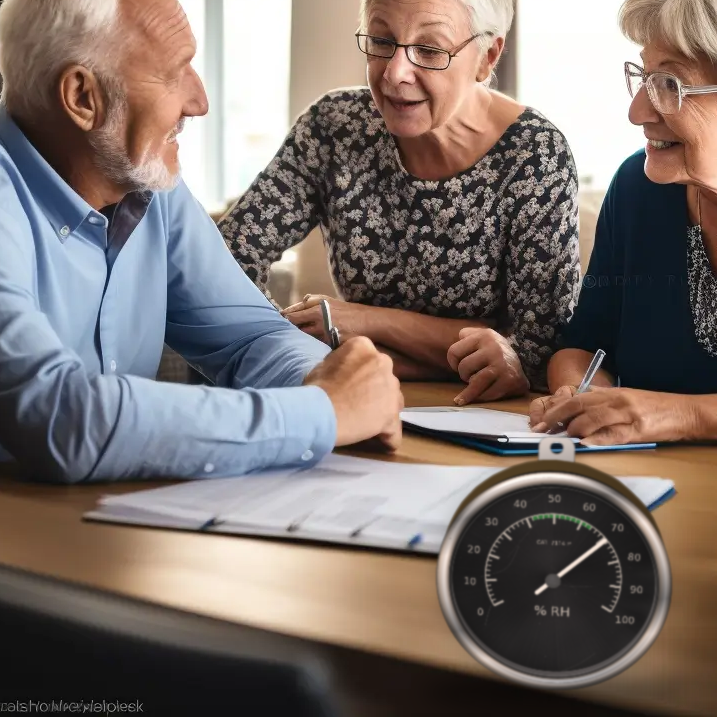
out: 70 %
